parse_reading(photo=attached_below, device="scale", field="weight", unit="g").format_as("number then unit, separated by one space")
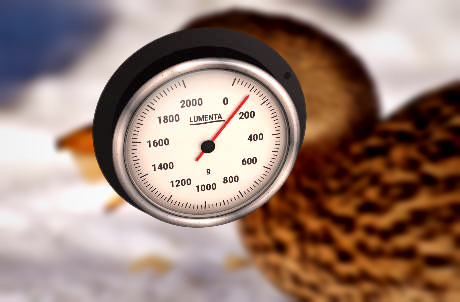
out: 100 g
